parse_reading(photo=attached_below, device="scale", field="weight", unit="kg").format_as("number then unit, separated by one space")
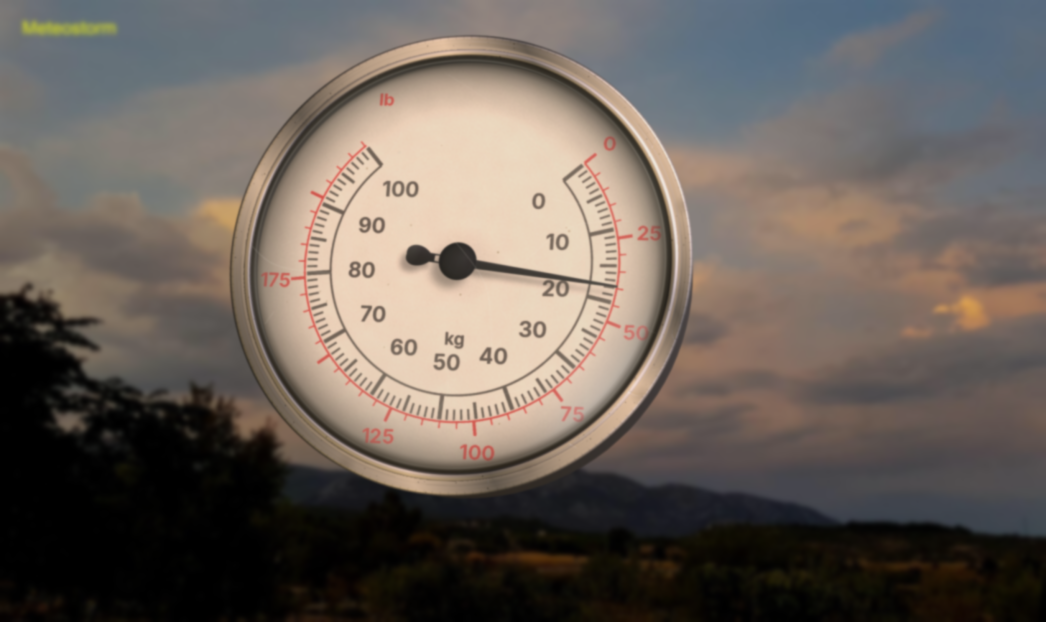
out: 18 kg
